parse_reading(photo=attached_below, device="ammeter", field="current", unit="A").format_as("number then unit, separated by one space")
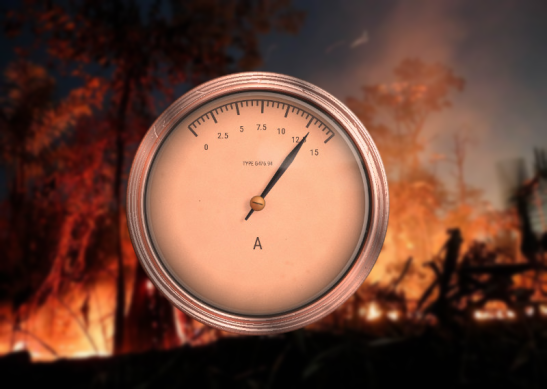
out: 13 A
